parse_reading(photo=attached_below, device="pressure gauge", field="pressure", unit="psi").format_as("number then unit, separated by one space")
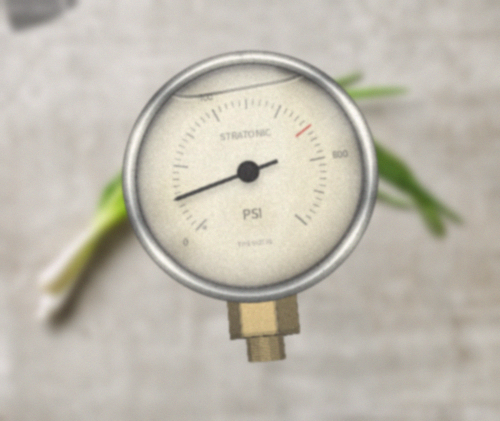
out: 100 psi
